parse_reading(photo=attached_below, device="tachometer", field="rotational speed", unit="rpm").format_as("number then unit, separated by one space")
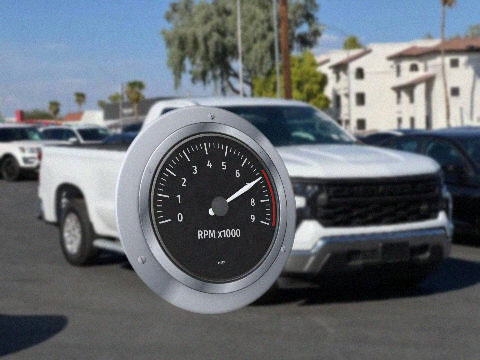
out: 7000 rpm
